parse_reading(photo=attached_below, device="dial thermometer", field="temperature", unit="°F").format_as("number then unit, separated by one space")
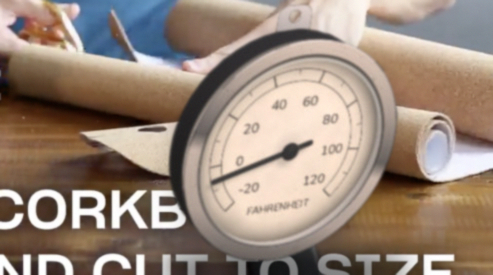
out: -5 °F
